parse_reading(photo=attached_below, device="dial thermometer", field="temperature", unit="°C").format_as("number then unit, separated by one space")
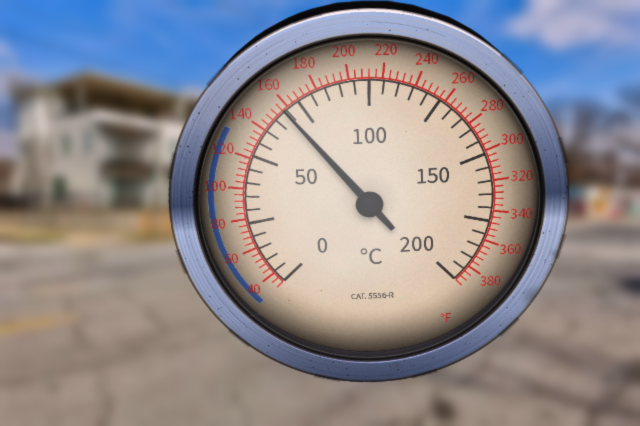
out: 70 °C
